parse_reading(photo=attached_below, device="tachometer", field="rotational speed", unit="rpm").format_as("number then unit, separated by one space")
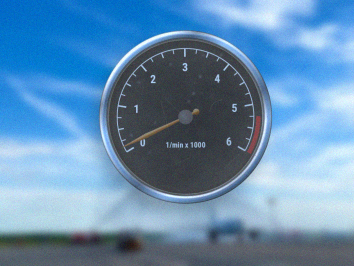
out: 125 rpm
